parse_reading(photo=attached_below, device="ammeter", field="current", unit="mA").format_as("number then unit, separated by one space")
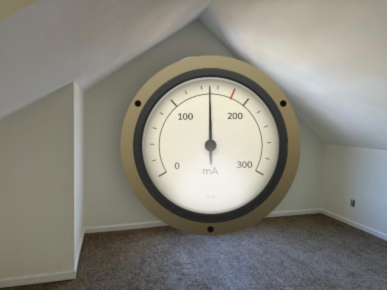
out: 150 mA
